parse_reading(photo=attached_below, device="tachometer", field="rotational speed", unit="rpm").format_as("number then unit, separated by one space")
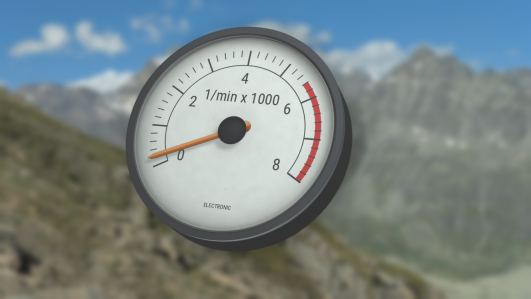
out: 200 rpm
